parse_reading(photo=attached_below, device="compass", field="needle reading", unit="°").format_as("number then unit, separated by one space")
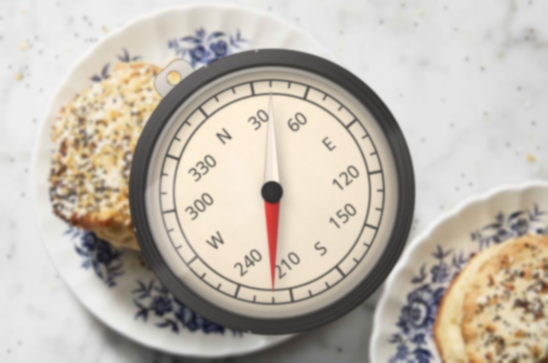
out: 220 °
